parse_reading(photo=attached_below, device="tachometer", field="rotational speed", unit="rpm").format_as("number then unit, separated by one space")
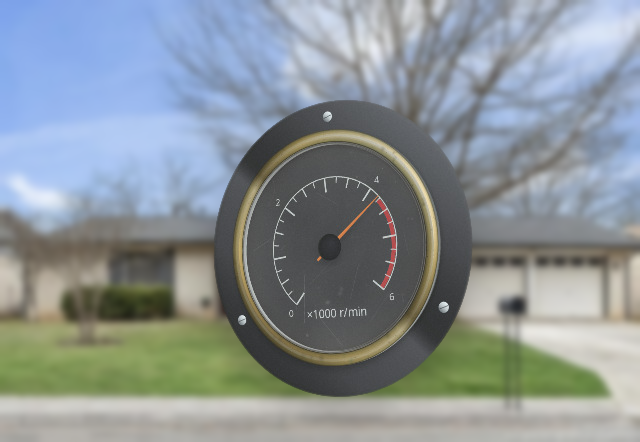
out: 4250 rpm
